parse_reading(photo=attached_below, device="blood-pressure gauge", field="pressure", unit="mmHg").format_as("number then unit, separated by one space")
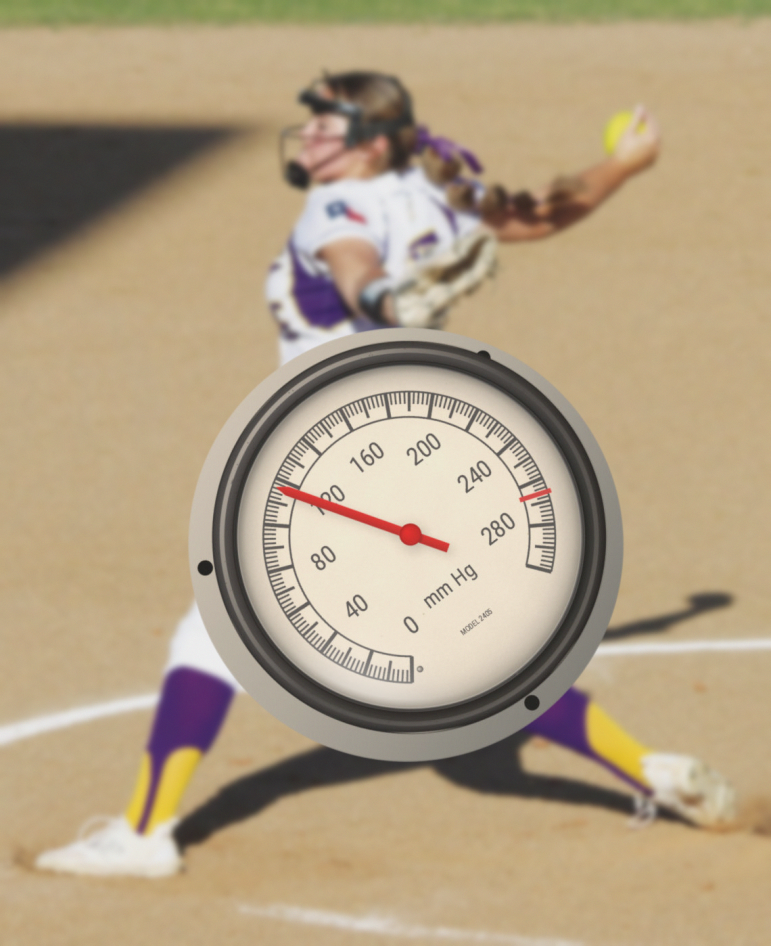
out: 116 mmHg
